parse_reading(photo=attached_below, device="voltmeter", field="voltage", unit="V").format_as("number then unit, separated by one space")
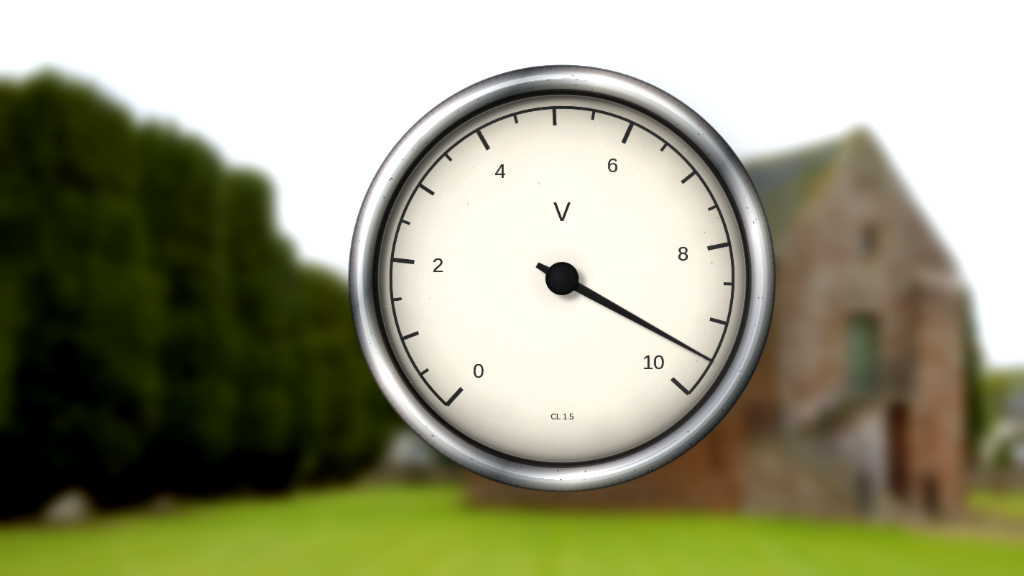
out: 9.5 V
